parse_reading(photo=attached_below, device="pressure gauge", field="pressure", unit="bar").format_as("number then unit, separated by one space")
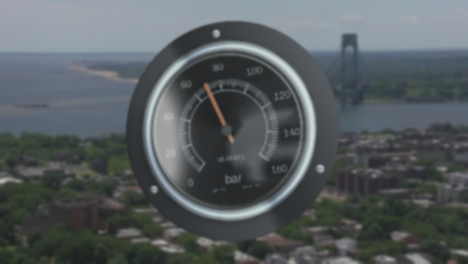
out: 70 bar
